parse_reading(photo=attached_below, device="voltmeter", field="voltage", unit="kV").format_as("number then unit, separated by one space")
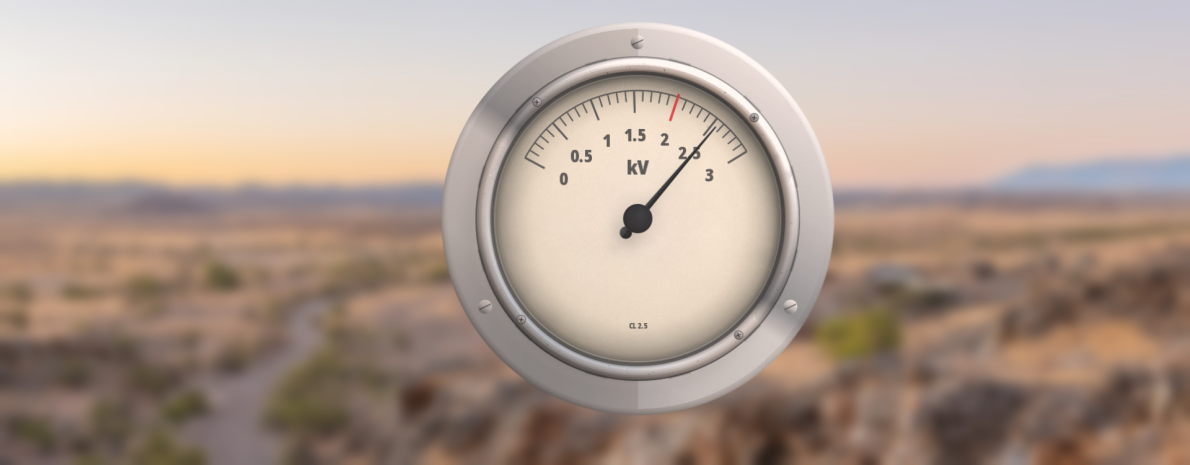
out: 2.55 kV
